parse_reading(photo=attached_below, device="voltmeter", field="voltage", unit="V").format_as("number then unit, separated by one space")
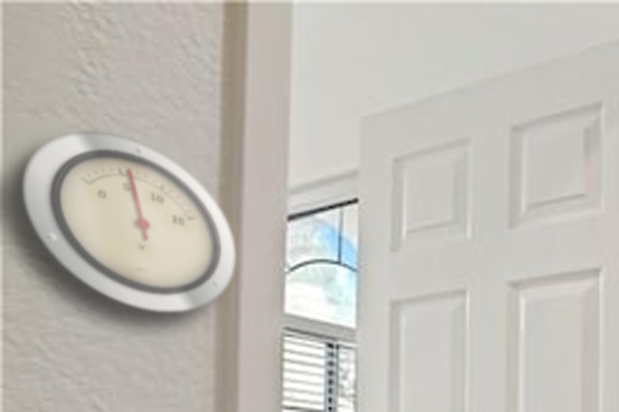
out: 6 V
